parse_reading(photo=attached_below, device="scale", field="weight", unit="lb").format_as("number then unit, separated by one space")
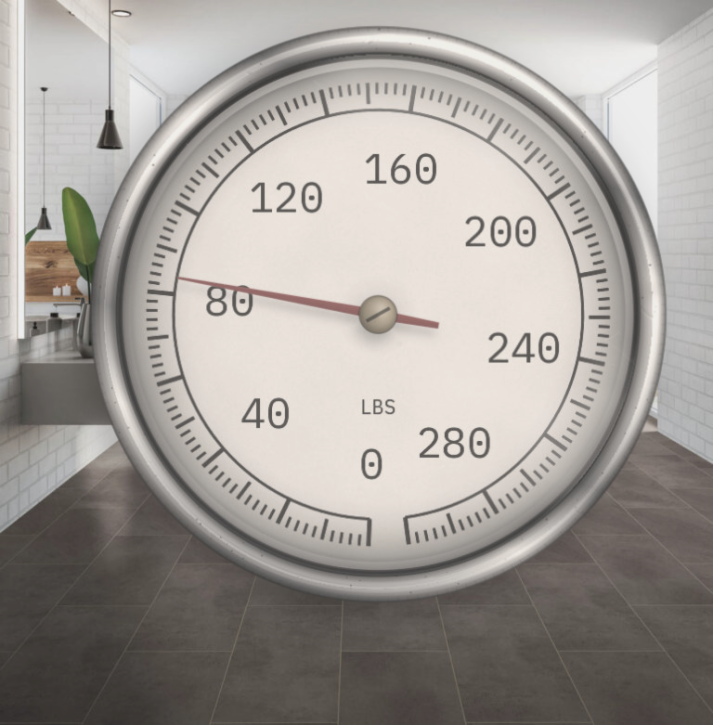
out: 84 lb
